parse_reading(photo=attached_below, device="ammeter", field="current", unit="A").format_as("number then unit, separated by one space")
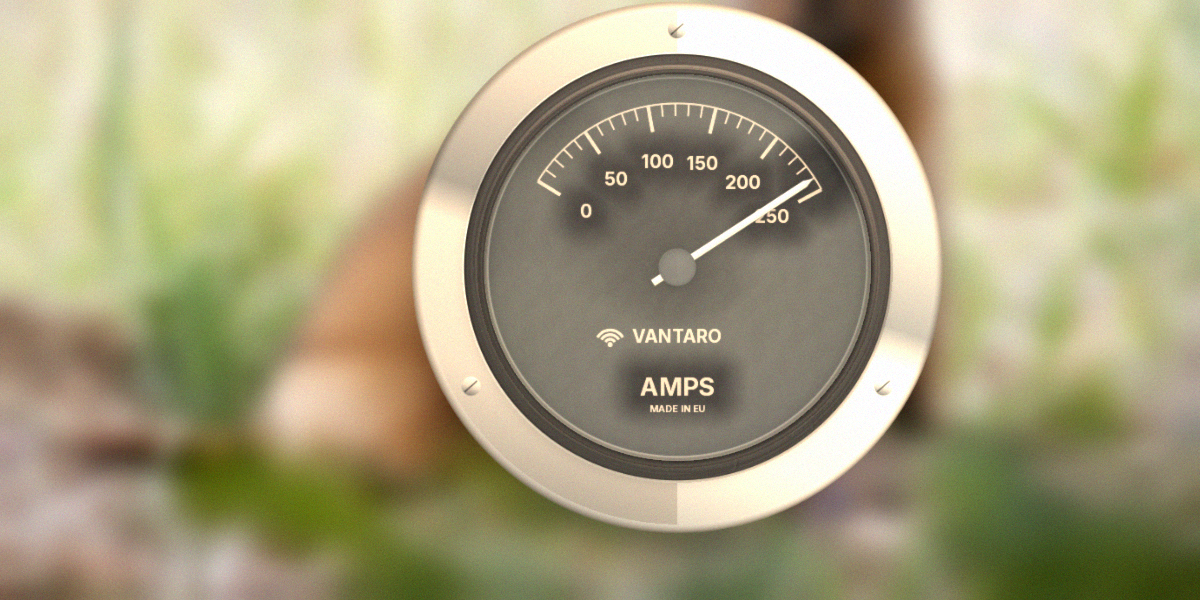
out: 240 A
